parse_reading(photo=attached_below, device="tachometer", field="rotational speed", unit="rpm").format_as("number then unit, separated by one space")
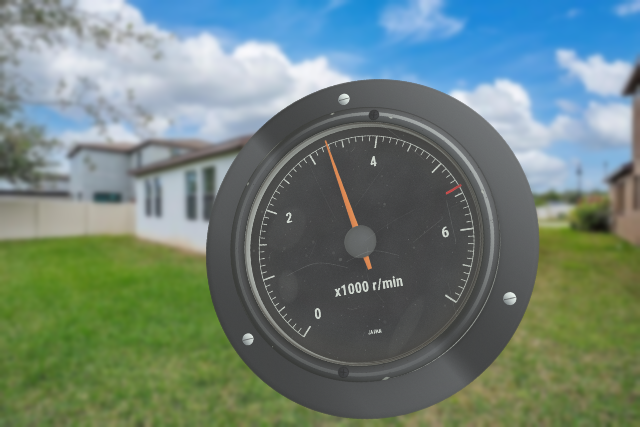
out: 3300 rpm
